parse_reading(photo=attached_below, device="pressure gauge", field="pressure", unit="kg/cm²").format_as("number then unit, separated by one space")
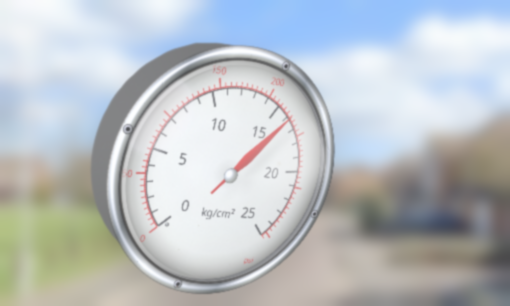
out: 16 kg/cm²
